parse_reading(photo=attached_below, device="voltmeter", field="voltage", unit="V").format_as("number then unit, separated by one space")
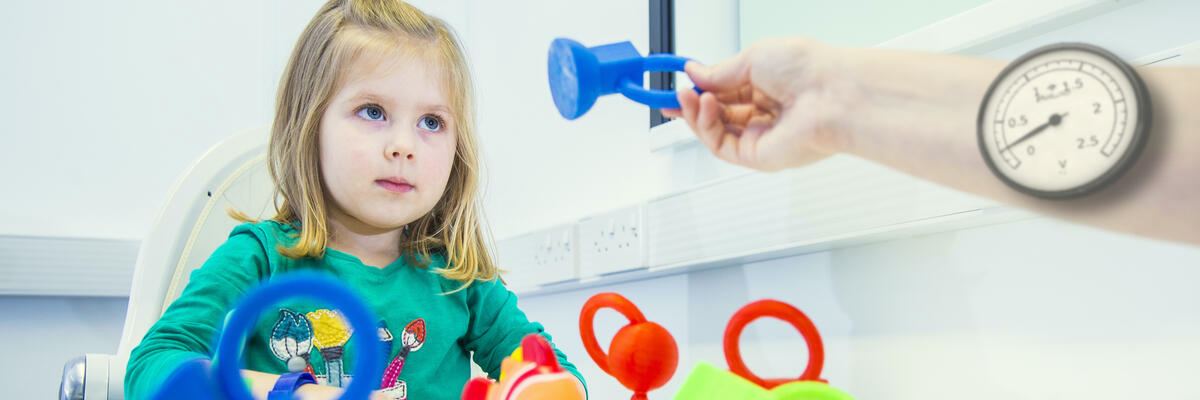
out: 0.2 V
